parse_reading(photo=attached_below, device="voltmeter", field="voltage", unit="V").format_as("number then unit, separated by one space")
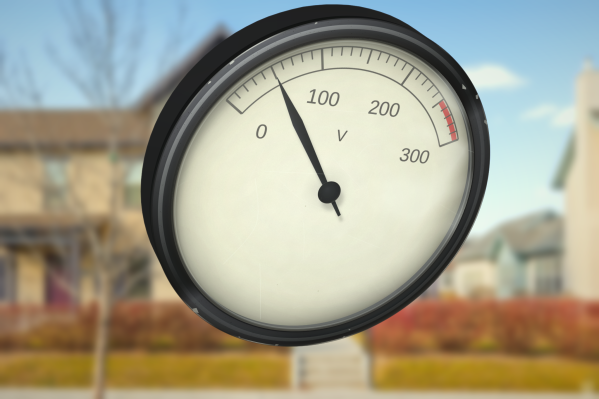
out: 50 V
